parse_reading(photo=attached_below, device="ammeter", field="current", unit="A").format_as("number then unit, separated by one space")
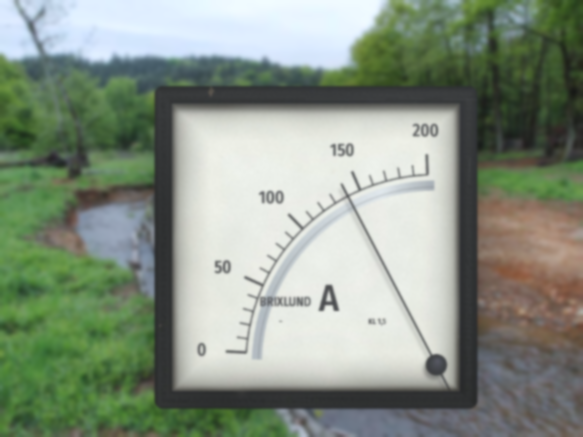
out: 140 A
